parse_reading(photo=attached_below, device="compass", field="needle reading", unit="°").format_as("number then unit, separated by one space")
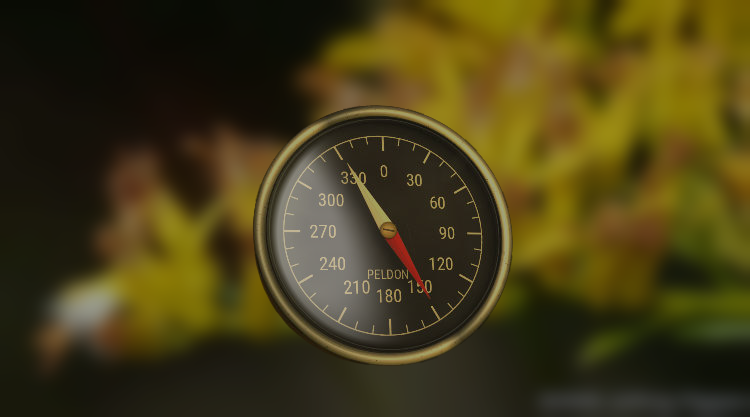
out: 150 °
